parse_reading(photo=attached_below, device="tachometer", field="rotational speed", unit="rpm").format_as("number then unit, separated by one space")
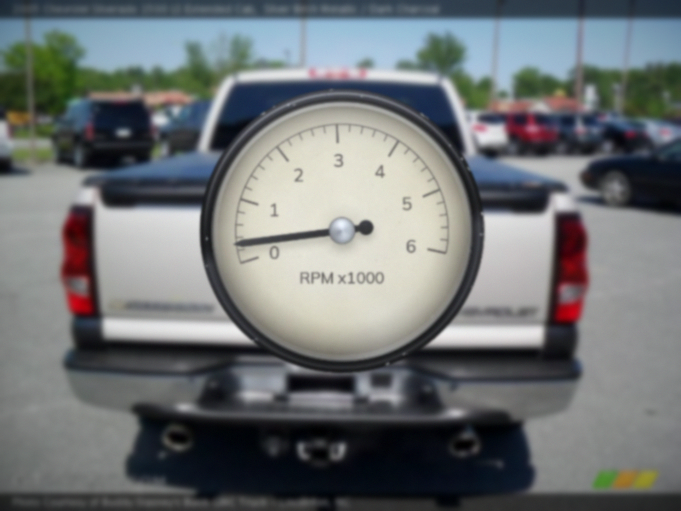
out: 300 rpm
